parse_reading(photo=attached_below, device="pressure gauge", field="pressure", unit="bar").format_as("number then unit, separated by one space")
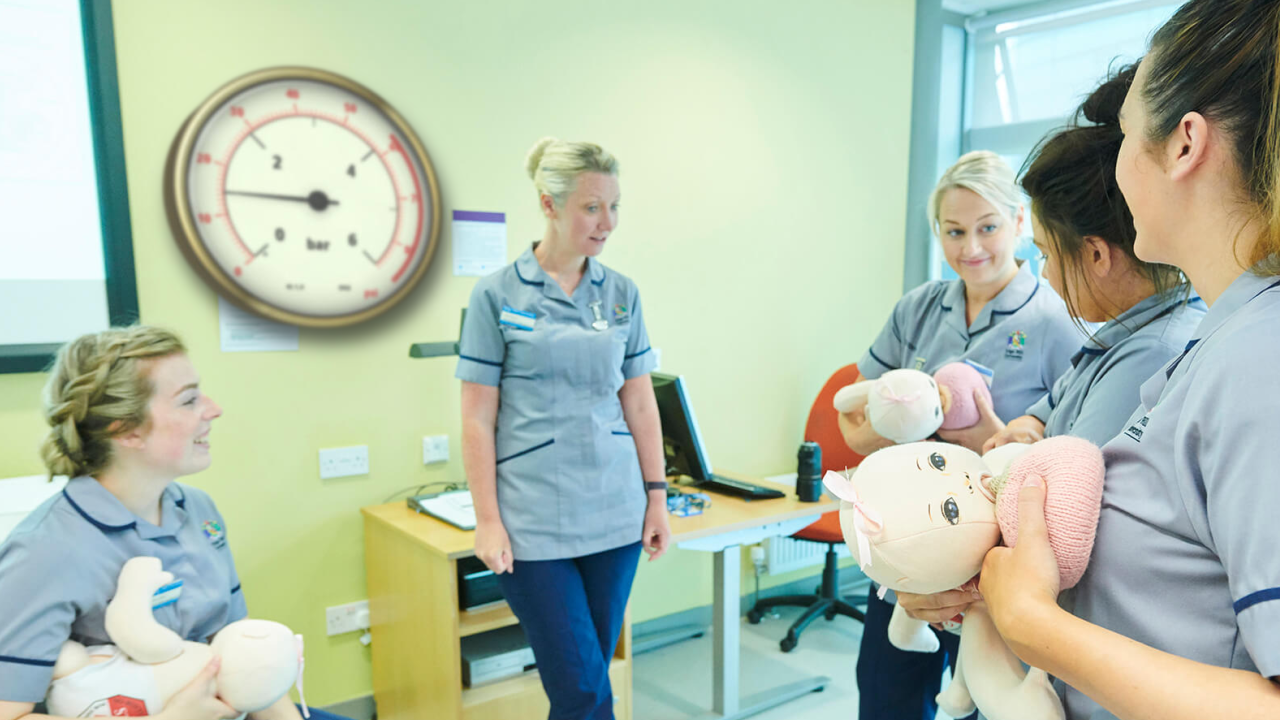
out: 1 bar
